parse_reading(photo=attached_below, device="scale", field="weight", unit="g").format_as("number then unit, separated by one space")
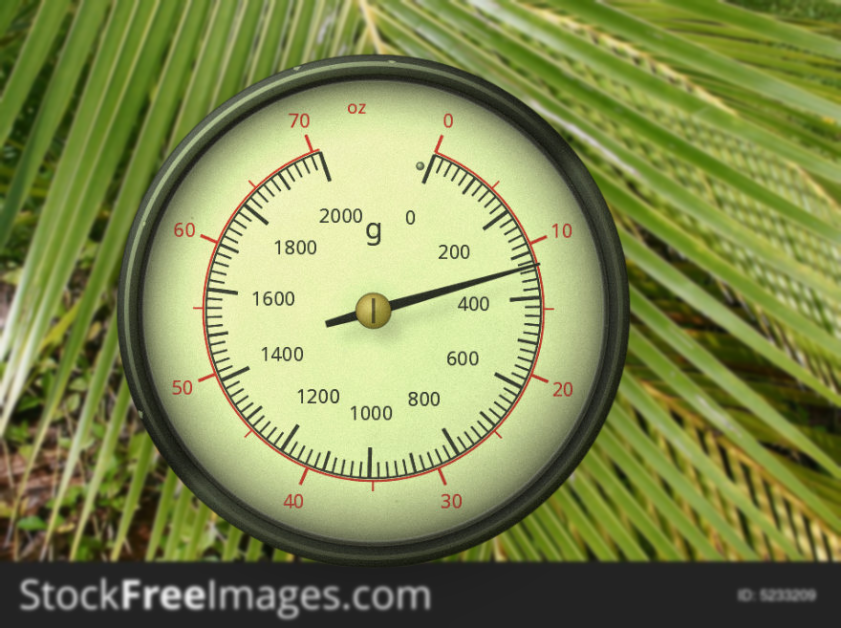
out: 330 g
